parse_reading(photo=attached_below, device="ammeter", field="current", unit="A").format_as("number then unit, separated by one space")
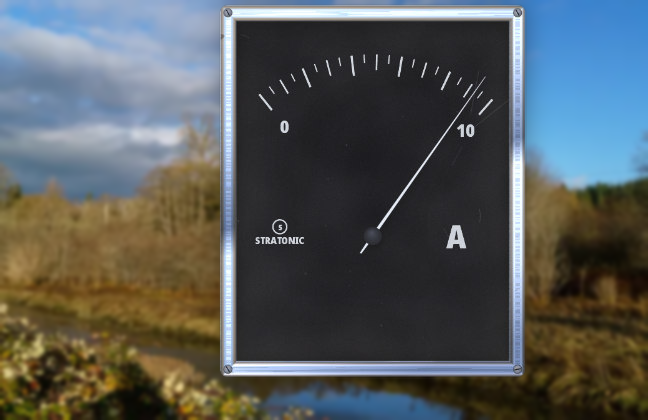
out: 9.25 A
